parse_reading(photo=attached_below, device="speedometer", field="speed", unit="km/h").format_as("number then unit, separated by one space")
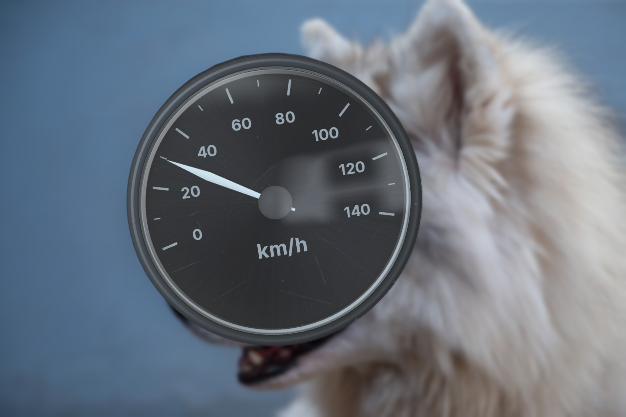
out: 30 km/h
